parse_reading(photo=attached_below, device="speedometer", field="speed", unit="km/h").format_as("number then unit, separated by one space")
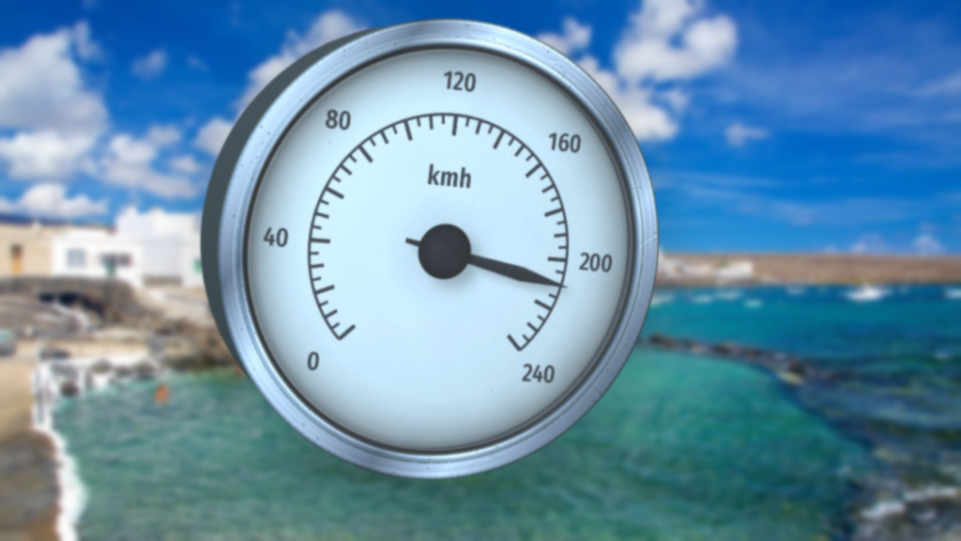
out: 210 km/h
